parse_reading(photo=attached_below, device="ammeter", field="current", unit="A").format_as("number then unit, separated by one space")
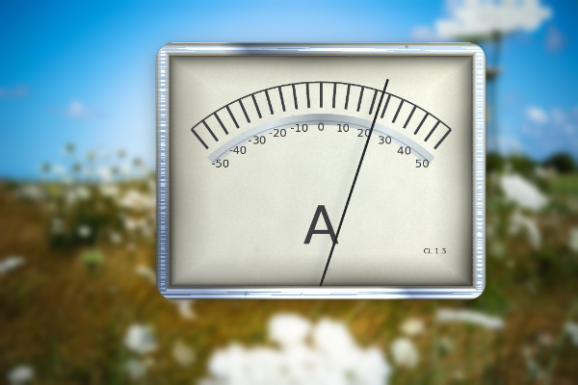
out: 22.5 A
